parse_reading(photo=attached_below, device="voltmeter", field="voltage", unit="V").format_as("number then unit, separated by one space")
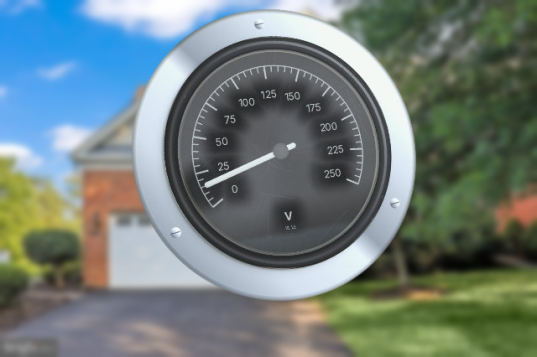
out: 15 V
